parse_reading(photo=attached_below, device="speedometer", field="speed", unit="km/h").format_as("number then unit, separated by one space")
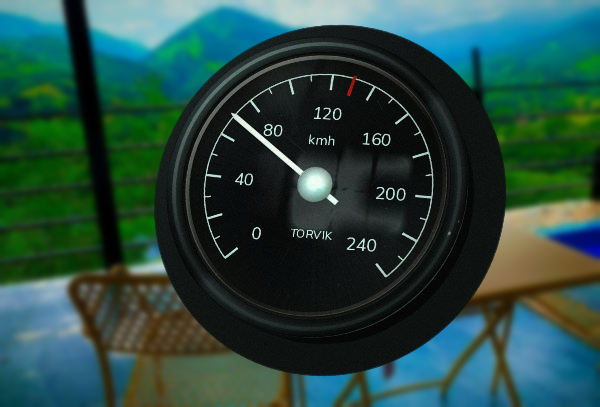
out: 70 km/h
